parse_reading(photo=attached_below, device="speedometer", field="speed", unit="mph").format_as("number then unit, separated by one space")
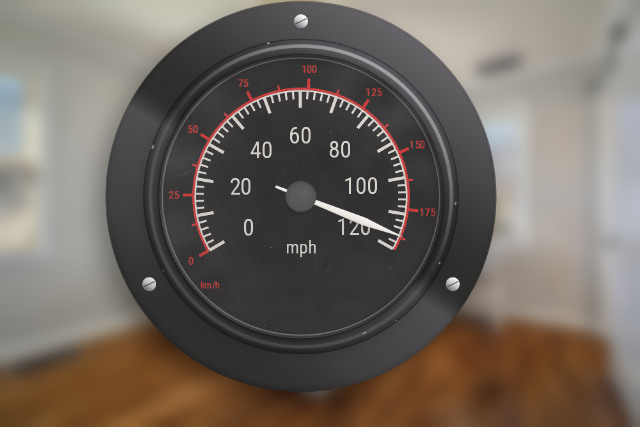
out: 116 mph
